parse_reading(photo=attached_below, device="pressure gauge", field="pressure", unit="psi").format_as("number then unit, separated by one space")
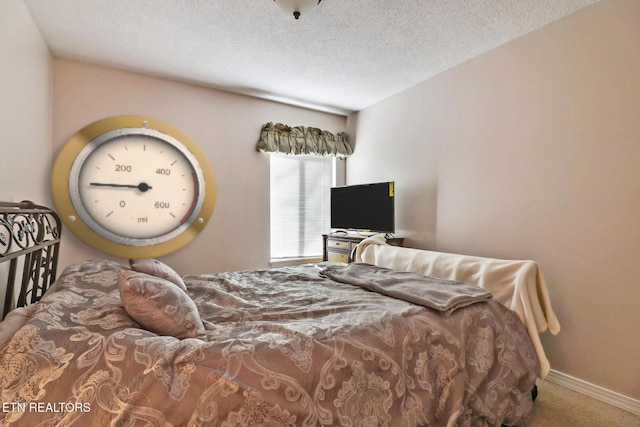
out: 100 psi
